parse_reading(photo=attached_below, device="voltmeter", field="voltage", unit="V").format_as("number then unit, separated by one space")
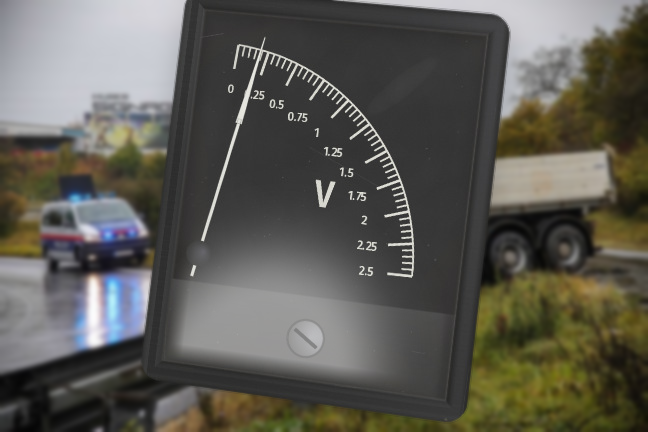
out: 0.2 V
